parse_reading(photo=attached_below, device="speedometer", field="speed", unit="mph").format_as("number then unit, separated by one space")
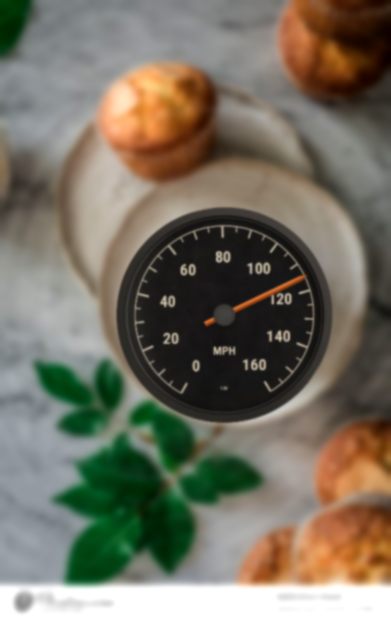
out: 115 mph
